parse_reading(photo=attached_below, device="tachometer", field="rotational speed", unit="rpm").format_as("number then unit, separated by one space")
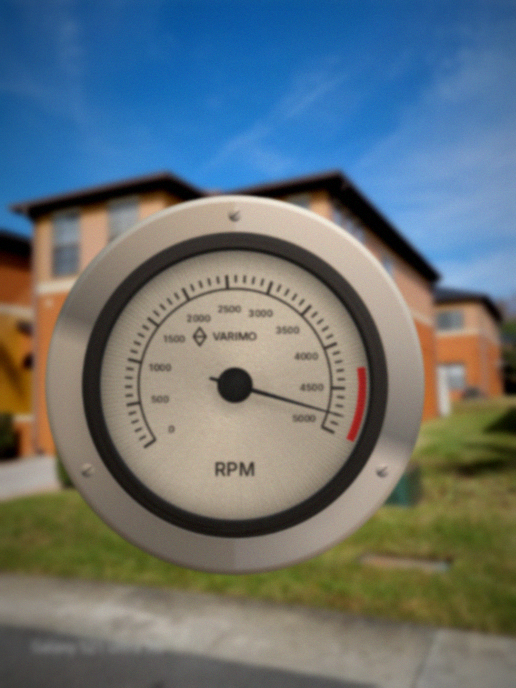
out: 4800 rpm
